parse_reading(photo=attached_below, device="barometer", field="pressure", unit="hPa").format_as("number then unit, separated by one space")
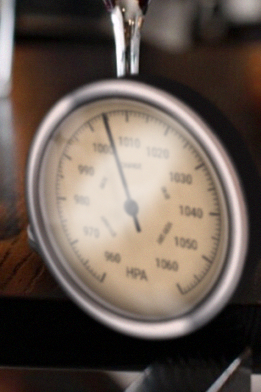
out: 1005 hPa
